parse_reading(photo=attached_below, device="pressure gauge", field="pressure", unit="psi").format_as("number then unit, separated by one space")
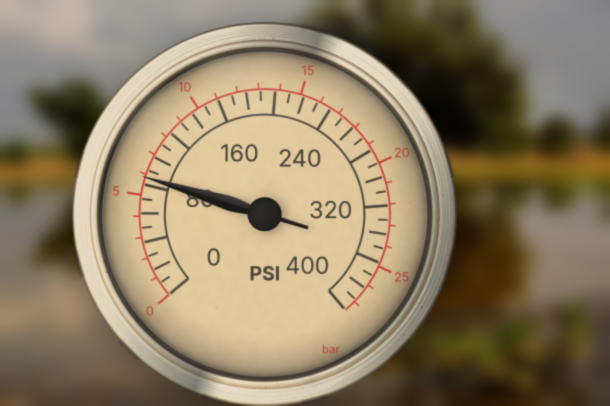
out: 85 psi
